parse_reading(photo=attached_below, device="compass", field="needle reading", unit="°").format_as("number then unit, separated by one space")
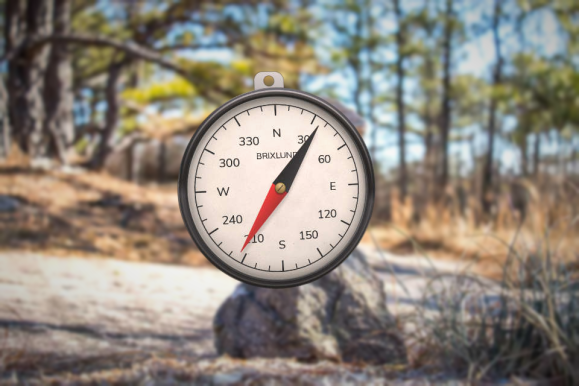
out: 215 °
